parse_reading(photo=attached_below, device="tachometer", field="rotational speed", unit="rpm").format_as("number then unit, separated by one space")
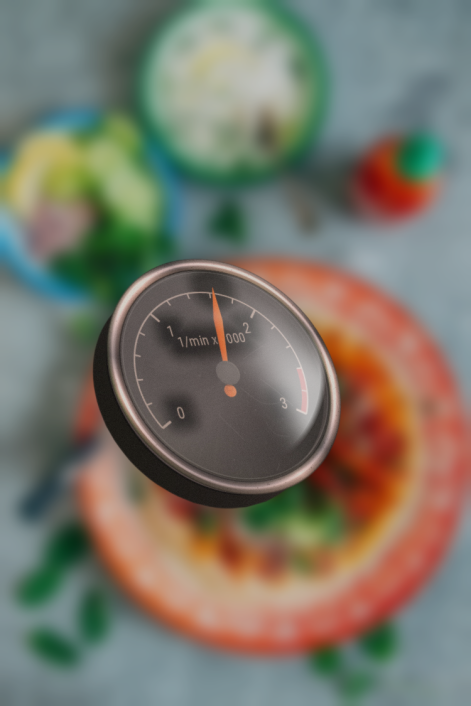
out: 1600 rpm
